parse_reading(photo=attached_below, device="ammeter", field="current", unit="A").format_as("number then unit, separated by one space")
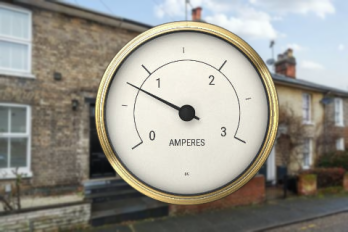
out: 0.75 A
